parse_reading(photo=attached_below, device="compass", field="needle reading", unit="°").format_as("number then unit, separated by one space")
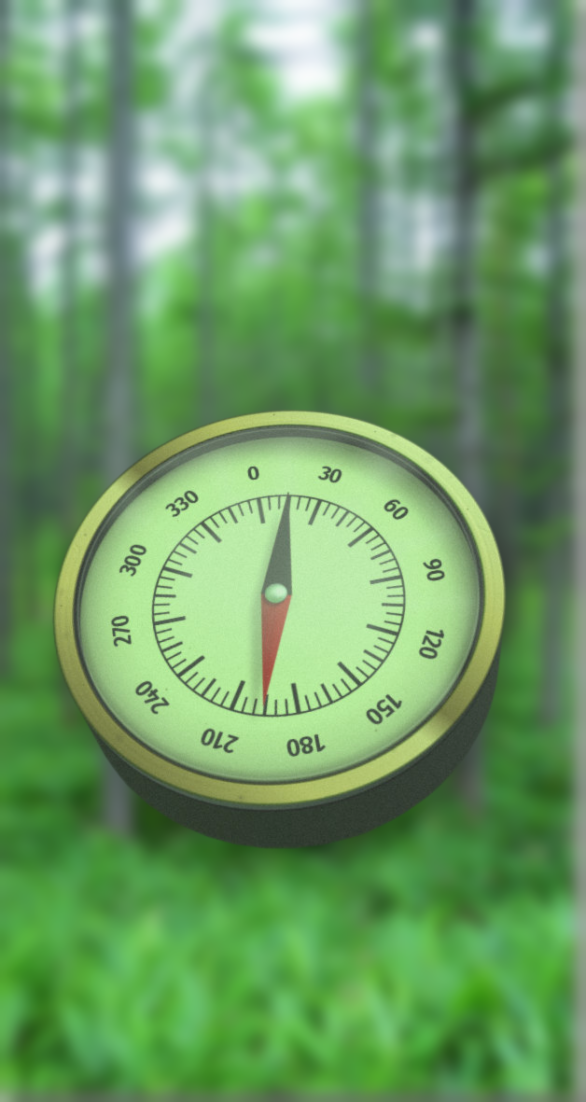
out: 195 °
